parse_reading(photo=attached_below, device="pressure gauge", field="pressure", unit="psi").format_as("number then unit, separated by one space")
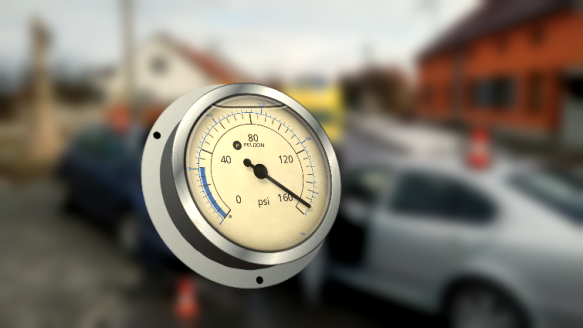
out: 155 psi
